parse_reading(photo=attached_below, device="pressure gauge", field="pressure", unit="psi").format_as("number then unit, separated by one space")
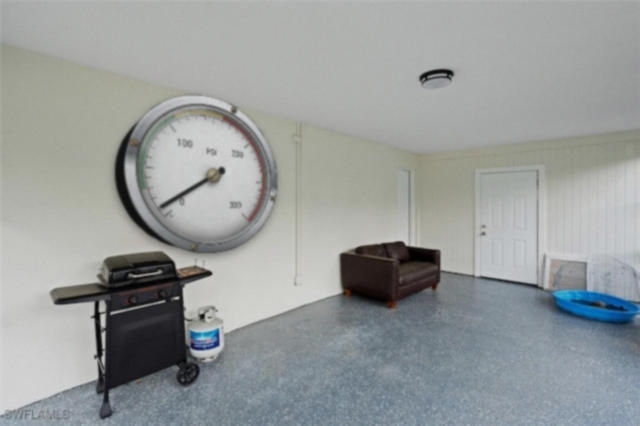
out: 10 psi
